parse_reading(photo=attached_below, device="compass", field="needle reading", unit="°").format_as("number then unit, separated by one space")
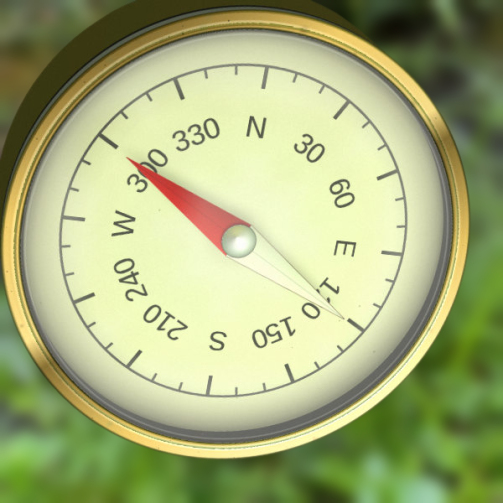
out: 300 °
